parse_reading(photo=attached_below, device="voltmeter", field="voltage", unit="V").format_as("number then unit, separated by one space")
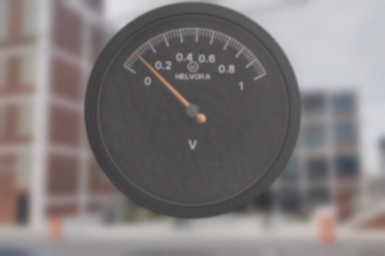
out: 0.1 V
